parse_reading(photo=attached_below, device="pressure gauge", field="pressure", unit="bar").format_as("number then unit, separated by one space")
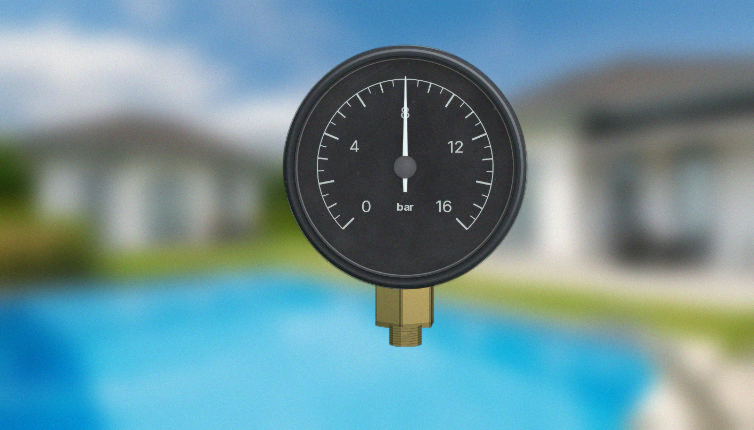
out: 8 bar
